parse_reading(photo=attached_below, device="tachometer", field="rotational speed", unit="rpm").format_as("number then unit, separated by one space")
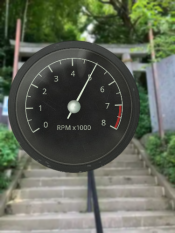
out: 5000 rpm
